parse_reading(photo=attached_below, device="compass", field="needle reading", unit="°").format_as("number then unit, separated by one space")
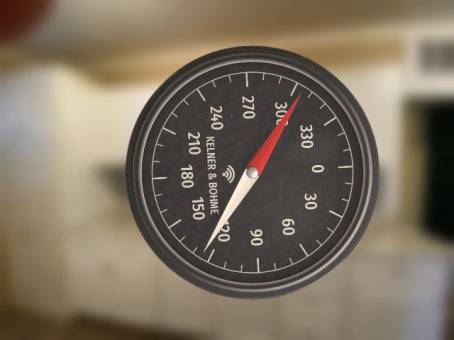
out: 305 °
